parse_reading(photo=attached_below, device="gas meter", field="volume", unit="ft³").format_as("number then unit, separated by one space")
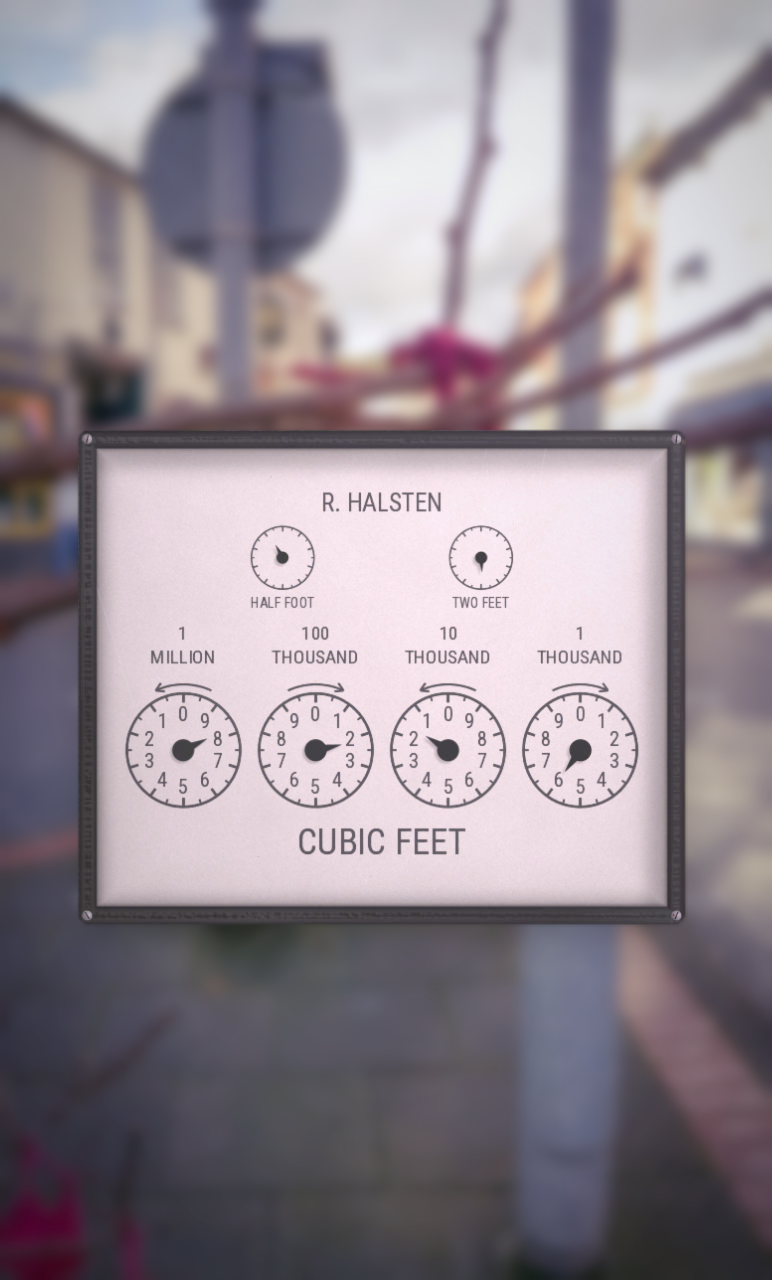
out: 821600 ft³
